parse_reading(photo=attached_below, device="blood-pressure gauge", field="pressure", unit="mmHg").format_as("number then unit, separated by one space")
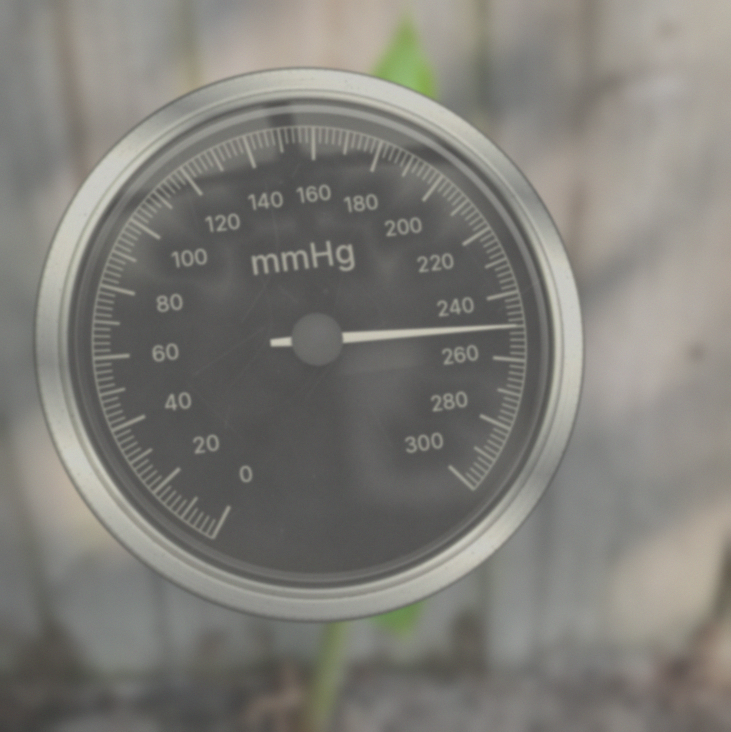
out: 250 mmHg
